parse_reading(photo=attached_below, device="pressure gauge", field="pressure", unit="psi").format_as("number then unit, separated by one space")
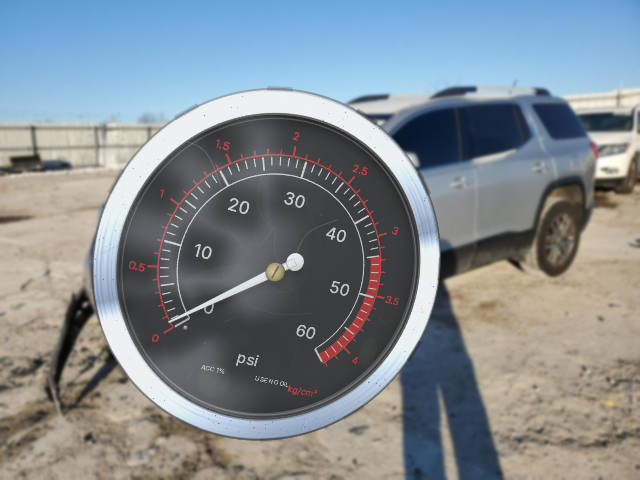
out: 1 psi
